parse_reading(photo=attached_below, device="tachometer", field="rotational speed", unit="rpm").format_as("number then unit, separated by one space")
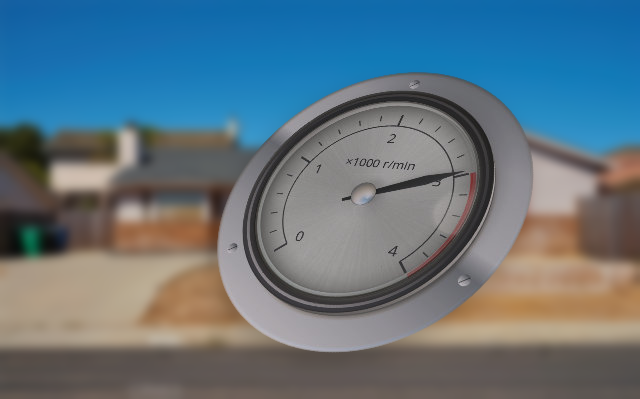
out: 3000 rpm
